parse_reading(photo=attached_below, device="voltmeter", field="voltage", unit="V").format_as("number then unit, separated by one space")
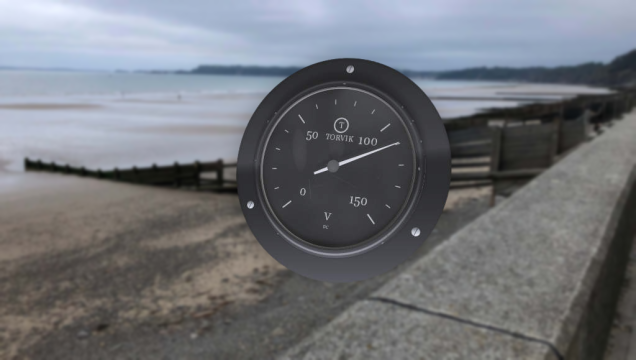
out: 110 V
